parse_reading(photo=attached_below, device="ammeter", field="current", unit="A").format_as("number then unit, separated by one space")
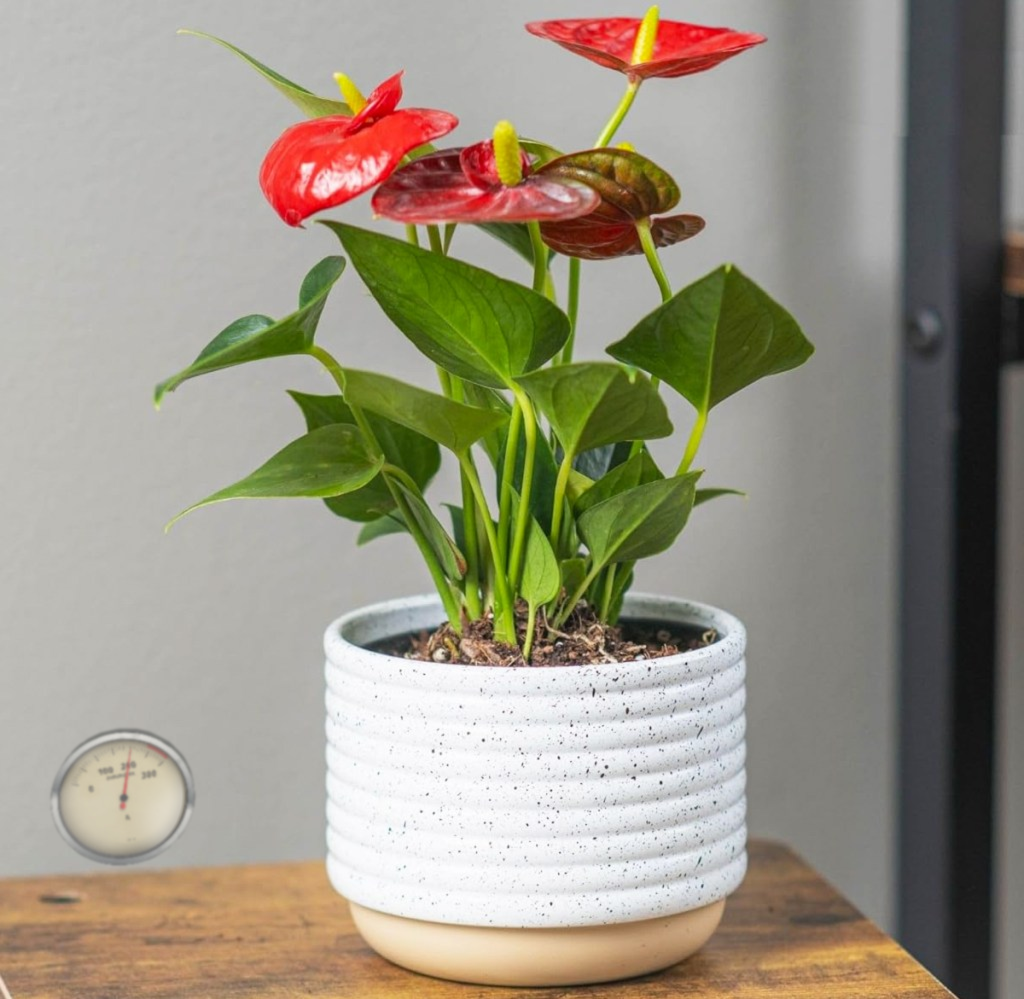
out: 200 A
